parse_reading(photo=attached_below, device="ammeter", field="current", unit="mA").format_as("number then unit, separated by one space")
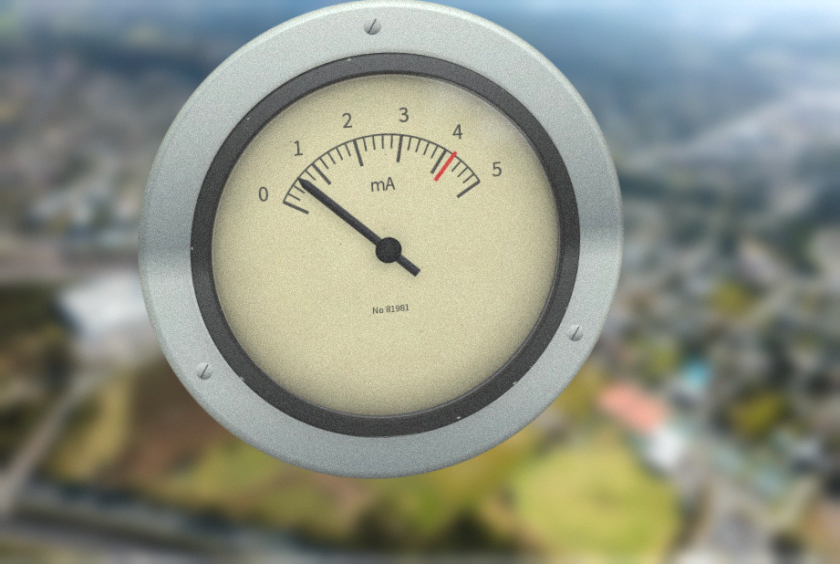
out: 0.6 mA
